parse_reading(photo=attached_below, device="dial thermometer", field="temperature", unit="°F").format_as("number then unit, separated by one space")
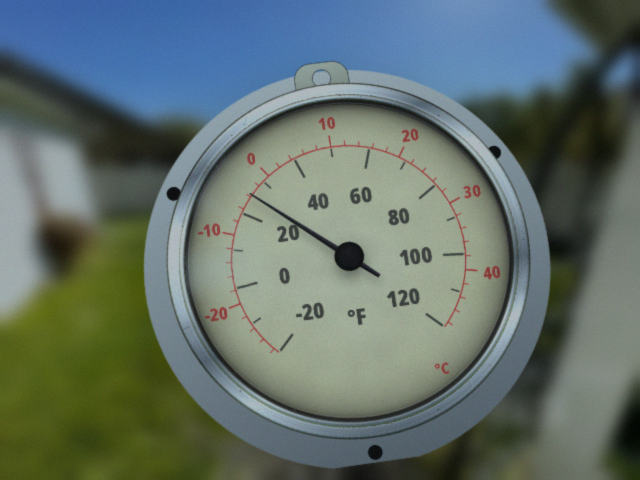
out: 25 °F
